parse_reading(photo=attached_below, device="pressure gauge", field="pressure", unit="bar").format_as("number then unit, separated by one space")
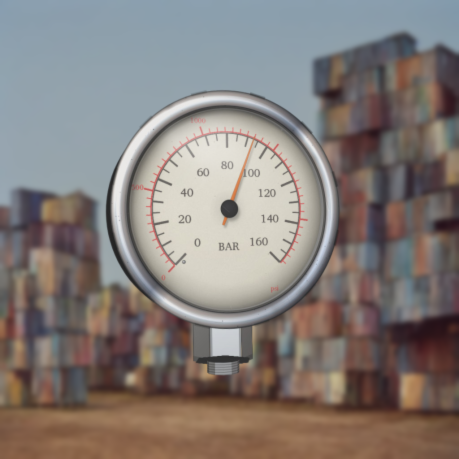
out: 92.5 bar
